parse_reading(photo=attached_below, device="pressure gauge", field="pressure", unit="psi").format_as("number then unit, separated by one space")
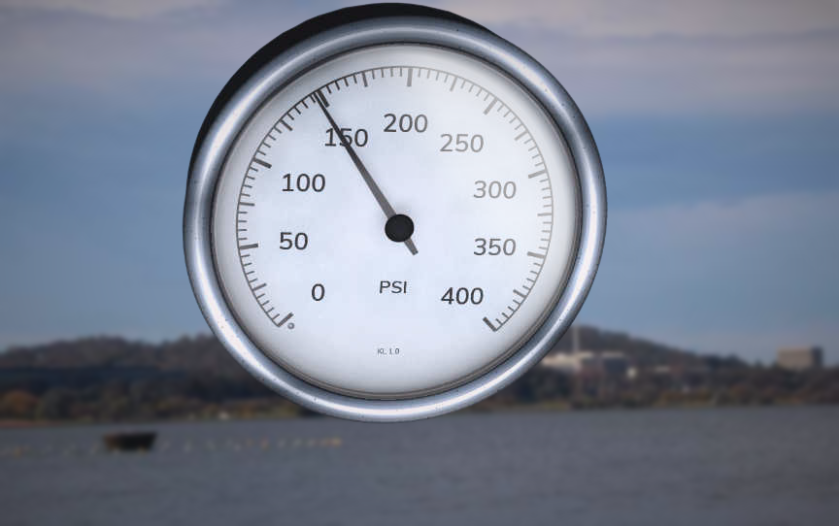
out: 147.5 psi
